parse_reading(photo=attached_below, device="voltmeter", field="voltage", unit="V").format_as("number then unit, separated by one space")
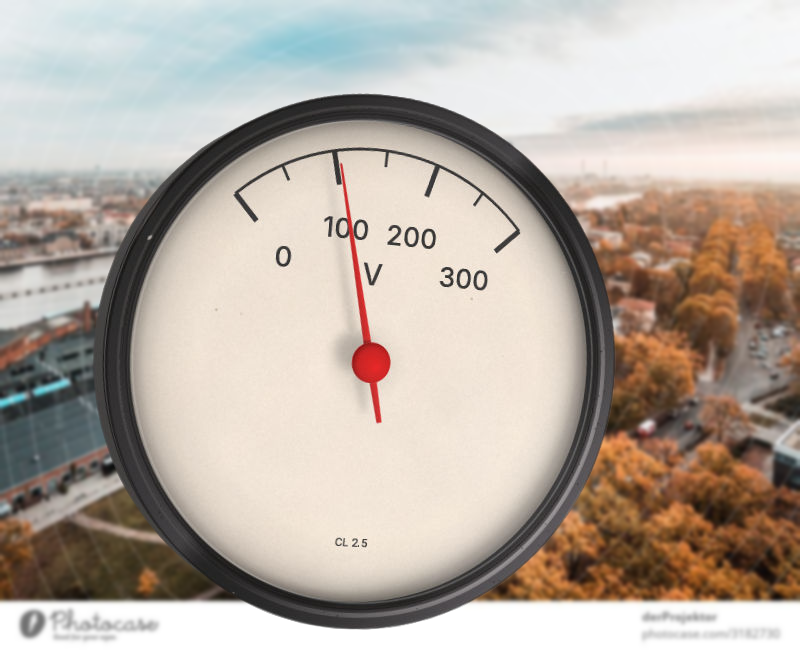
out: 100 V
